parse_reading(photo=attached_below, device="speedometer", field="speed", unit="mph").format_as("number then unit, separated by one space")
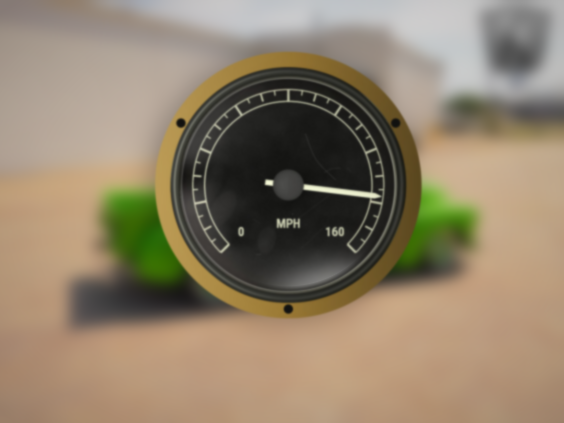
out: 137.5 mph
